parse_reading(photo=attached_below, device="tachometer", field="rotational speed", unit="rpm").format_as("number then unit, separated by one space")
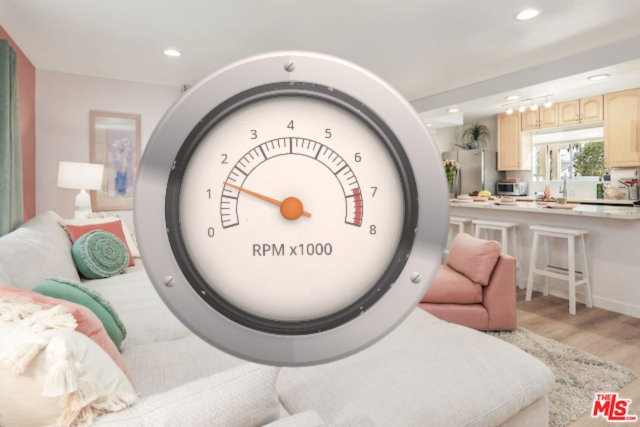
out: 1400 rpm
